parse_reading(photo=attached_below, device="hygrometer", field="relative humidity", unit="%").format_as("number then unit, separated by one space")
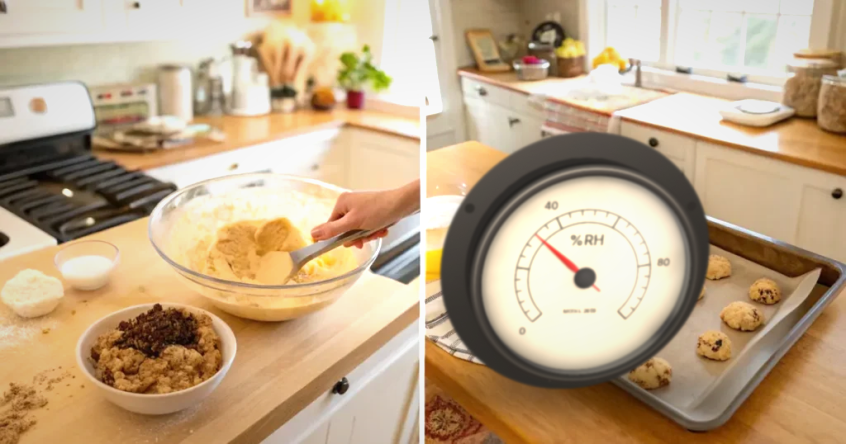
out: 32 %
